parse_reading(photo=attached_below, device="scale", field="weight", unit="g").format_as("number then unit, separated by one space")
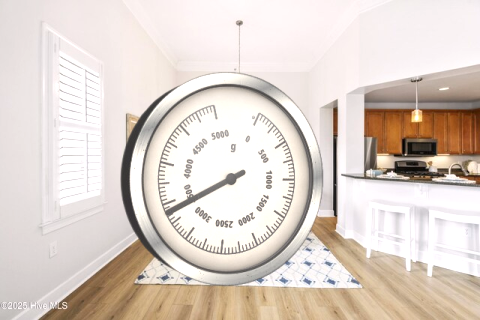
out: 3400 g
